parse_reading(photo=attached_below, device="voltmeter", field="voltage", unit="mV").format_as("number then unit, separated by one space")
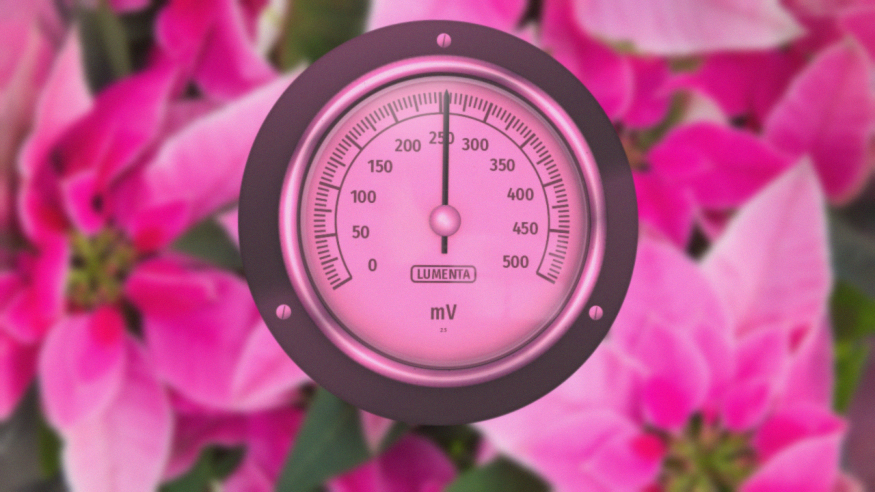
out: 255 mV
